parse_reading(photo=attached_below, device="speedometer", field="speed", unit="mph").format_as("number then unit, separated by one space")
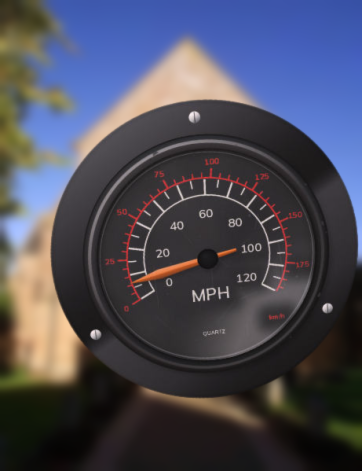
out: 7.5 mph
